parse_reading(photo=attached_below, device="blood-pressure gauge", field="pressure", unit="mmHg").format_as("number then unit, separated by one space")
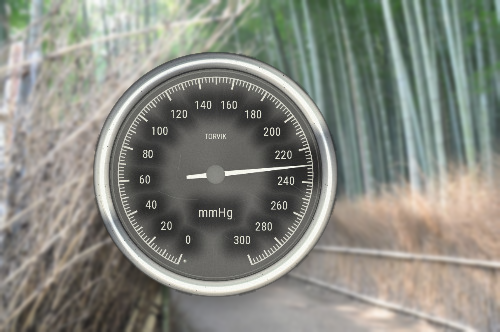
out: 230 mmHg
